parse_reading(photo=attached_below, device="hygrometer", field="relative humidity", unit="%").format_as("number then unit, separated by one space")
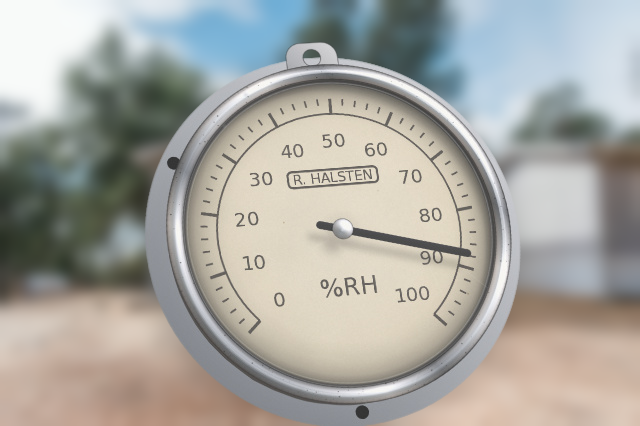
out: 88 %
